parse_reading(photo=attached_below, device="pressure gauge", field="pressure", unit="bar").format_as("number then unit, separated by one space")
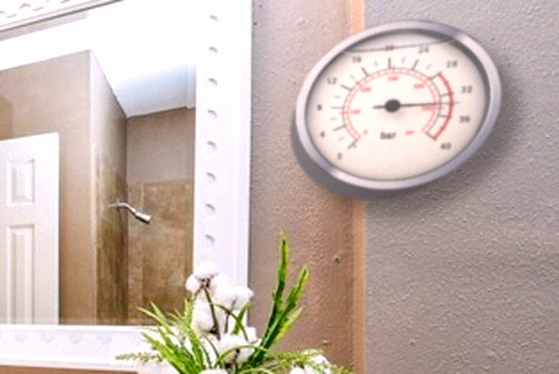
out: 34 bar
